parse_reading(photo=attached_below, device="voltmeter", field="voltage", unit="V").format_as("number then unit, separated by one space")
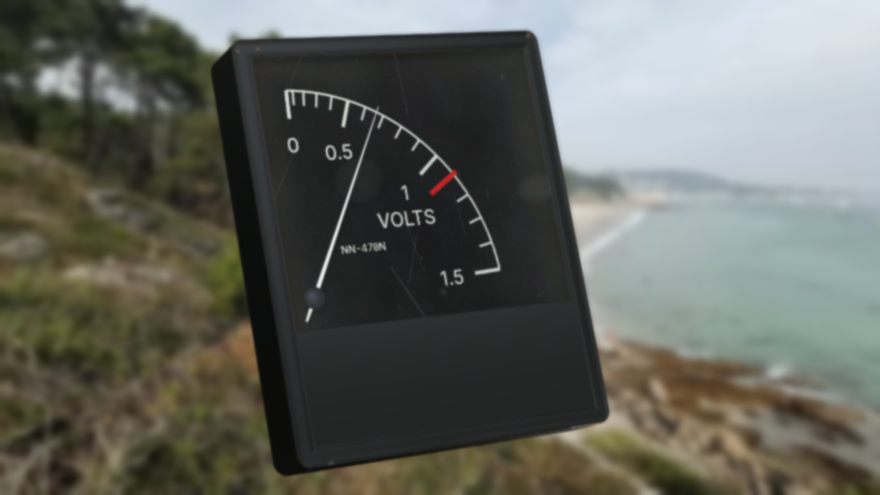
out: 0.65 V
